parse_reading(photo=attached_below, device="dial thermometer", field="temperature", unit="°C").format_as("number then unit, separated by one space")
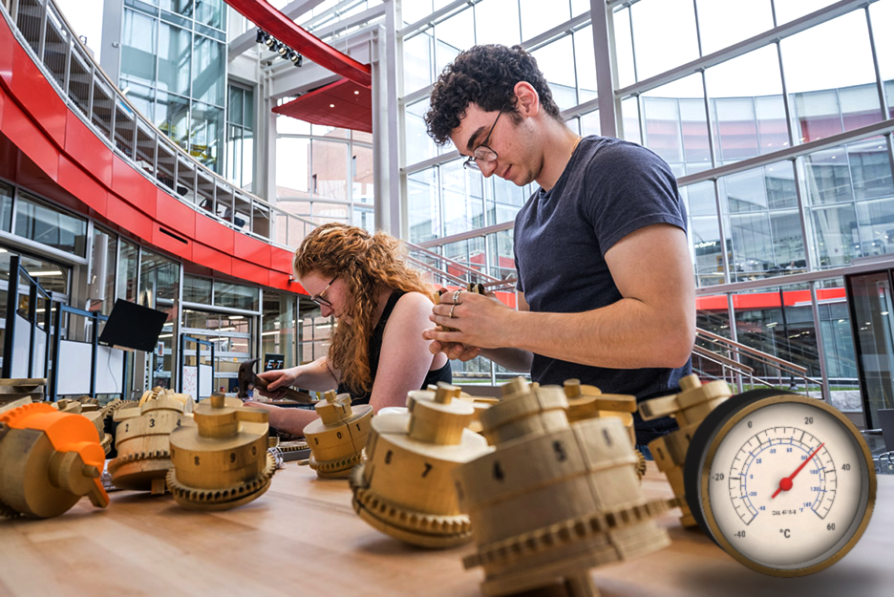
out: 28 °C
